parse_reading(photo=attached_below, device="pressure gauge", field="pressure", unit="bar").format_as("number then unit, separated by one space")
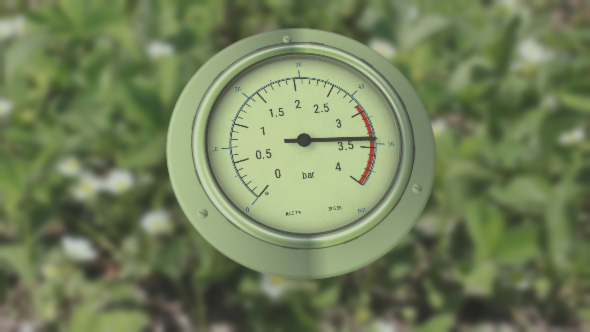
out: 3.4 bar
